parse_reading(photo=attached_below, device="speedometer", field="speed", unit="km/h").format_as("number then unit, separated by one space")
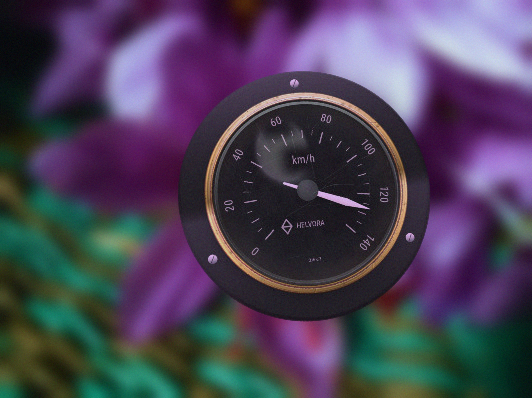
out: 127.5 km/h
